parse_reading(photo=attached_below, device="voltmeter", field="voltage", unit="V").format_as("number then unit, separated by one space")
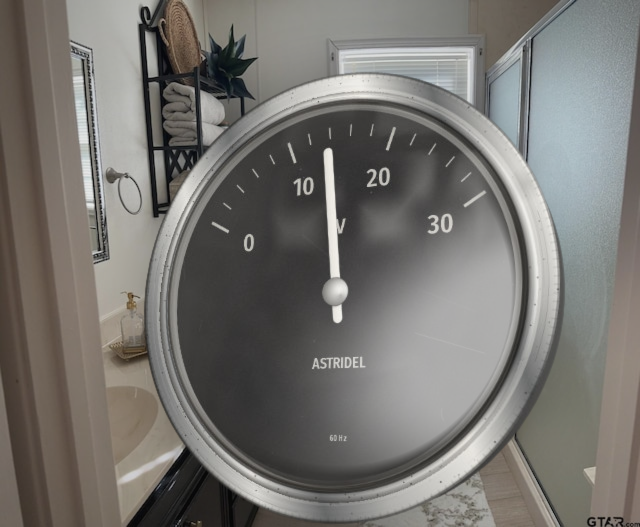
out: 14 V
